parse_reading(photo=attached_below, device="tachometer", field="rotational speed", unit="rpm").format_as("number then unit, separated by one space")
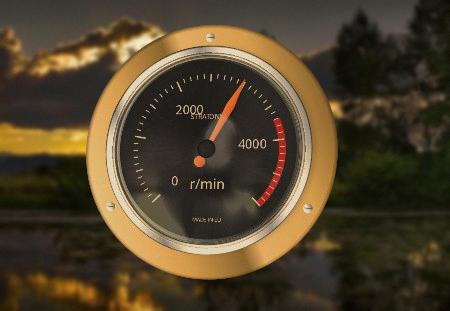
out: 3000 rpm
